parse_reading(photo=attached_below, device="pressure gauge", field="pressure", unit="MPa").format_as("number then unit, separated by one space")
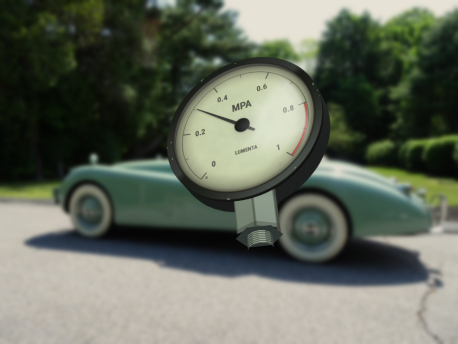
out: 0.3 MPa
